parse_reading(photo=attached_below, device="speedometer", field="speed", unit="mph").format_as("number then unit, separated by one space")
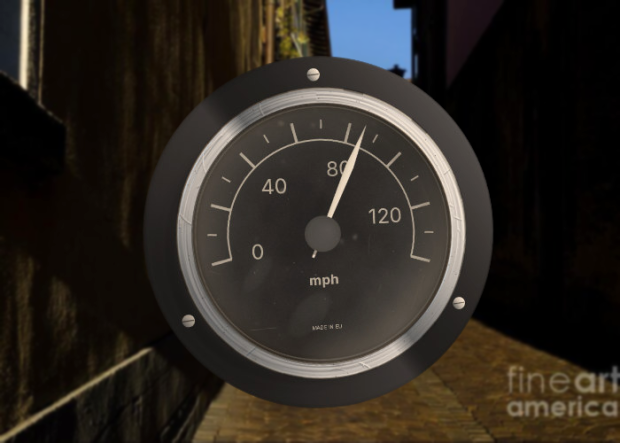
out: 85 mph
